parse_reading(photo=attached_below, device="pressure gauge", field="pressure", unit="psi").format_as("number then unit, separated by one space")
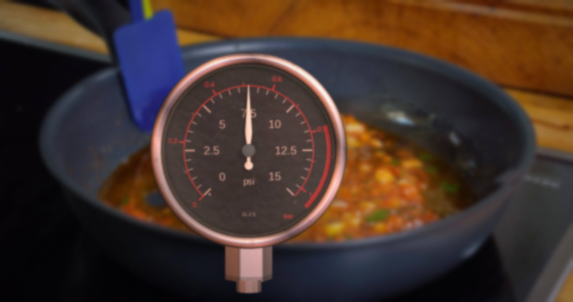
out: 7.5 psi
